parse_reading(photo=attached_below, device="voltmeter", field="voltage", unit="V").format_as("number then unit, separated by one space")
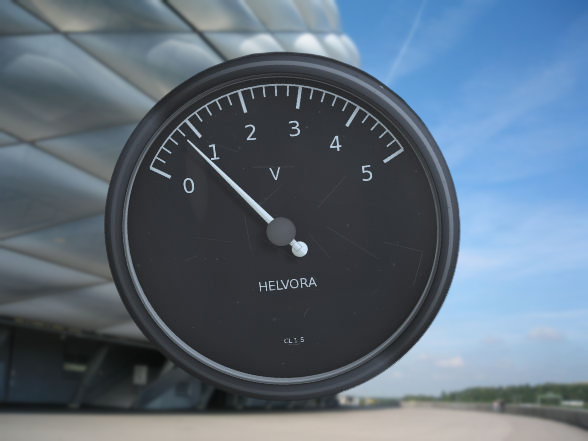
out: 0.8 V
